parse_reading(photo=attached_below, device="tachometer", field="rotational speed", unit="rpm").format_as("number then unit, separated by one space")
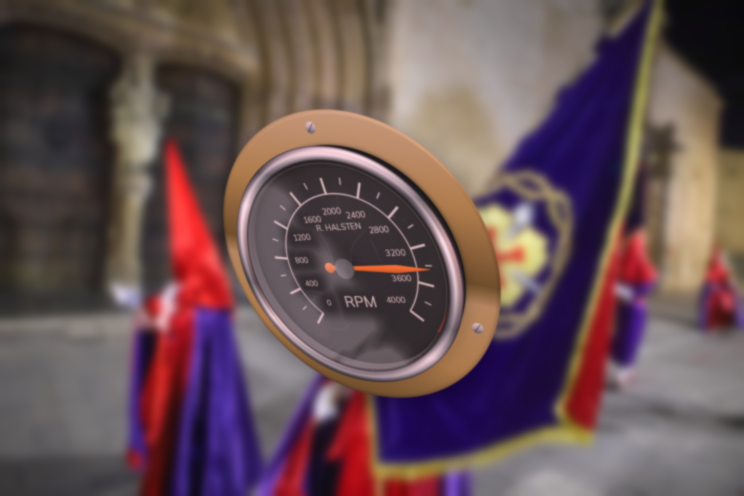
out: 3400 rpm
